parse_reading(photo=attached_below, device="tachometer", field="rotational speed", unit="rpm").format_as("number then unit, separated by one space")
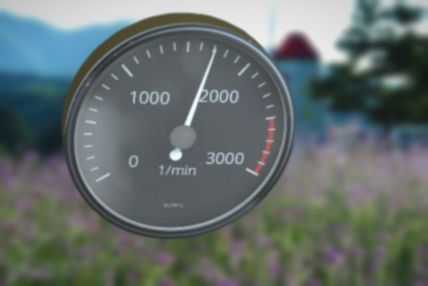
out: 1700 rpm
